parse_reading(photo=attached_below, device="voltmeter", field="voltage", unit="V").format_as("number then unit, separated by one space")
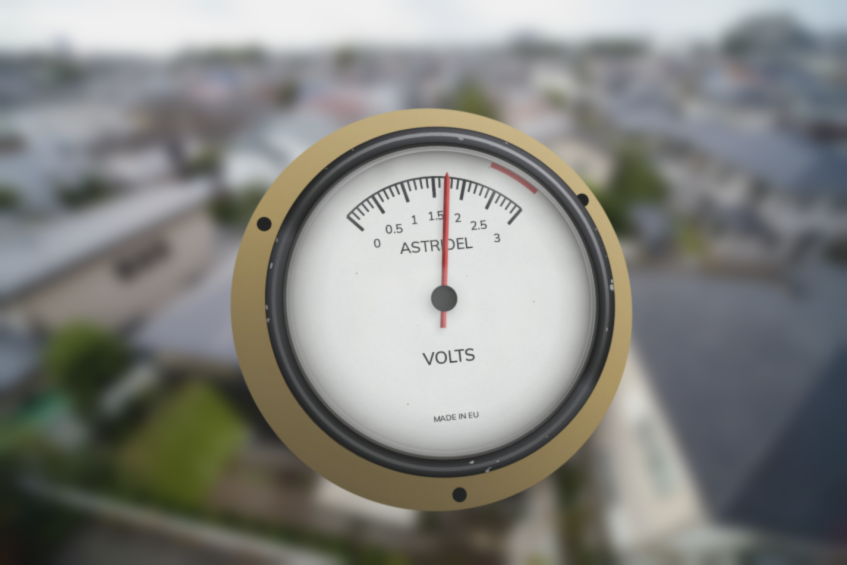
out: 1.7 V
